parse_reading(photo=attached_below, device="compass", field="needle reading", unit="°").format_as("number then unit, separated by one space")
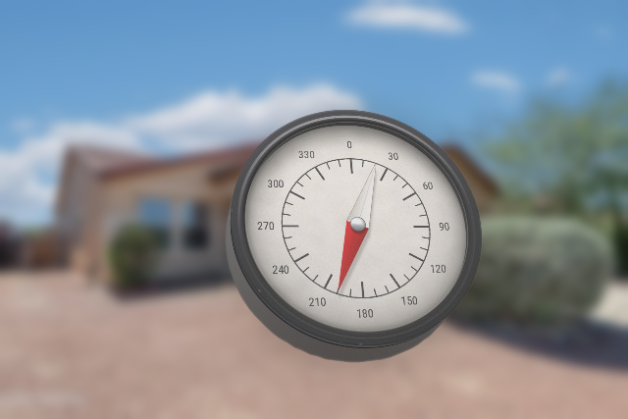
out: 200 °
